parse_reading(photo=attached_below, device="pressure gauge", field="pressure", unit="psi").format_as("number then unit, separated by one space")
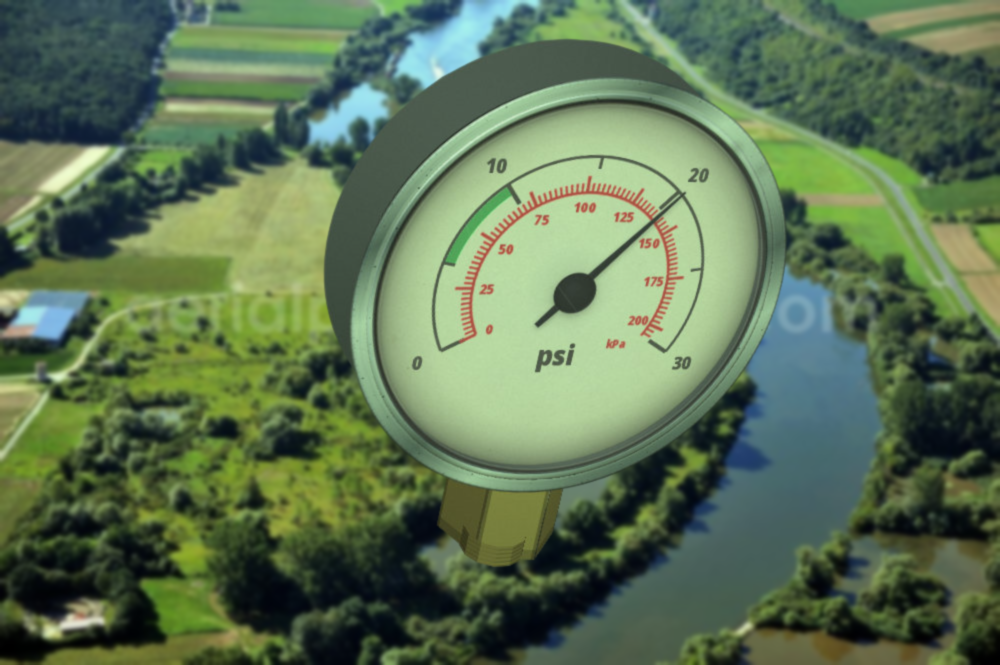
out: 20 psi
